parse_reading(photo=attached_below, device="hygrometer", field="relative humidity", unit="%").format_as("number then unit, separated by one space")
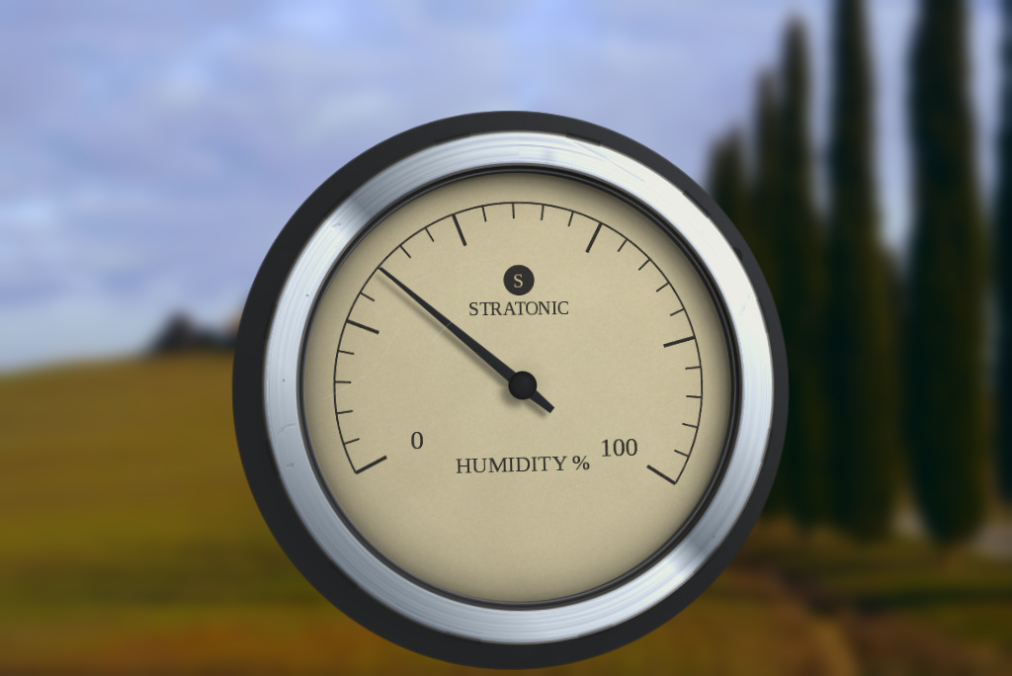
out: 28 %
